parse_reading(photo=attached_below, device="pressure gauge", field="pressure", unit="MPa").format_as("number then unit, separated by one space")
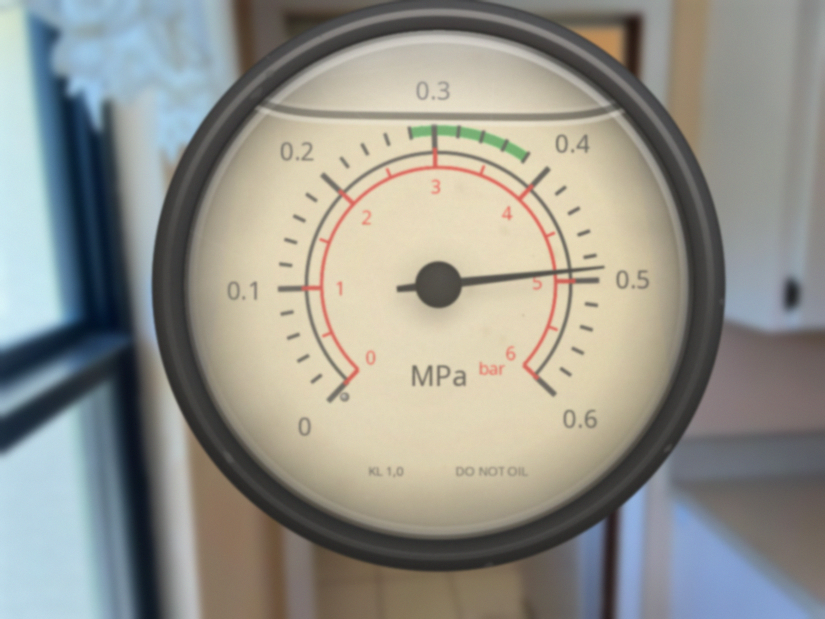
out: 0.49 MPa
